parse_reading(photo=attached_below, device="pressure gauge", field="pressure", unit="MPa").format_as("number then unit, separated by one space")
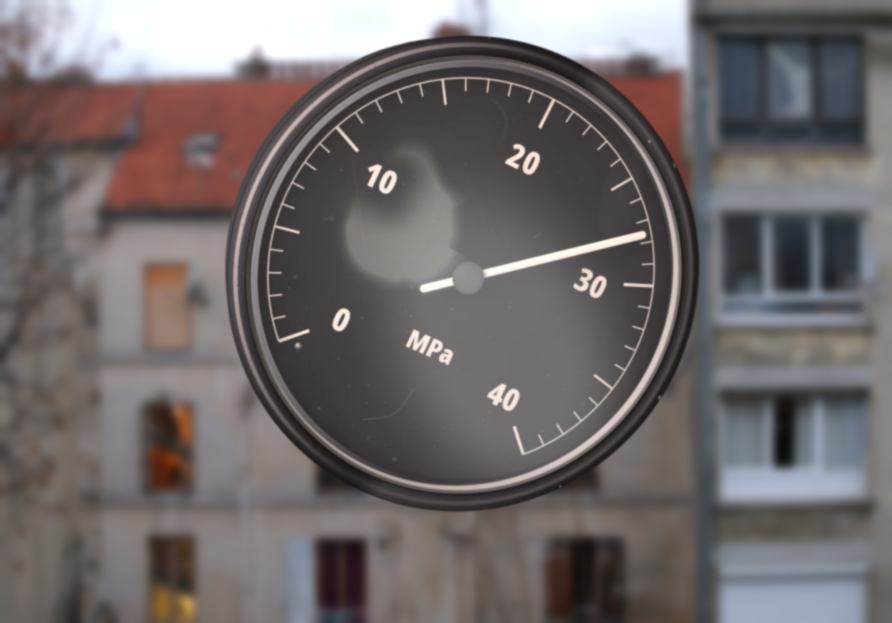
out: 27.5 MPa
